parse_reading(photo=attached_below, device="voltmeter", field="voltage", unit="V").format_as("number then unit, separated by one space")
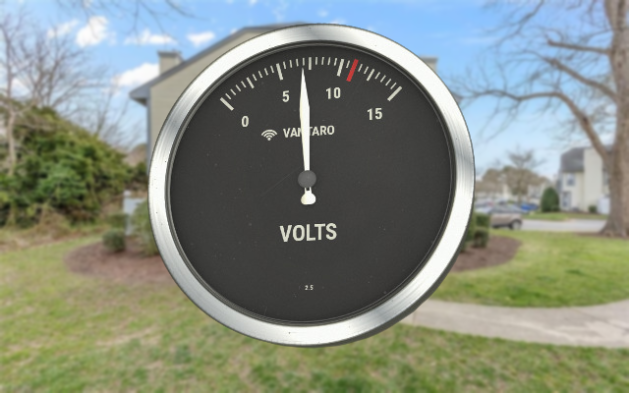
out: 7 V
